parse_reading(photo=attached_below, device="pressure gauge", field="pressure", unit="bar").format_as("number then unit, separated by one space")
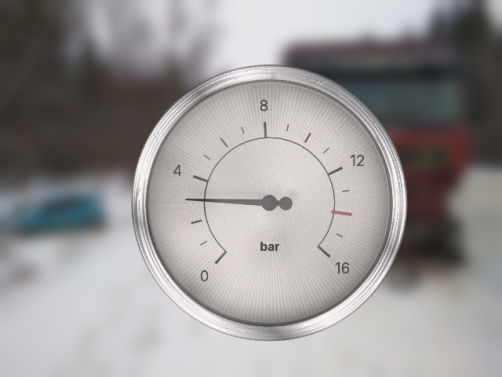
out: 3 bar
